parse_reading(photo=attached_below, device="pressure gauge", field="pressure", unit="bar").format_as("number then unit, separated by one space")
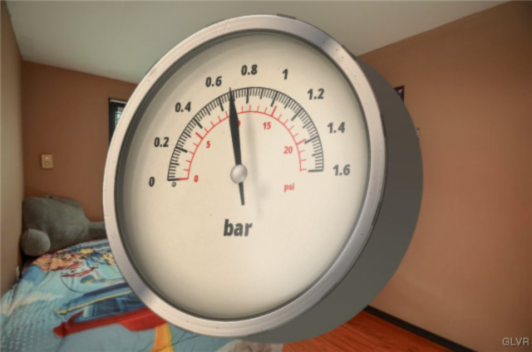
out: 0.7 bar
